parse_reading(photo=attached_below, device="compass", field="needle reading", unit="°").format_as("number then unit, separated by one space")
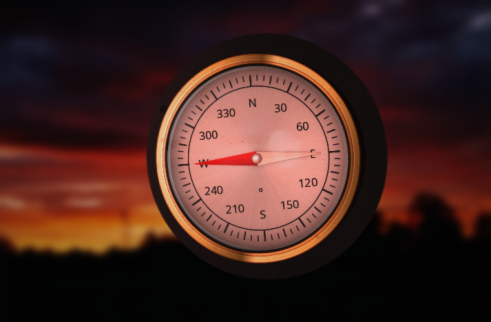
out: 270 °
